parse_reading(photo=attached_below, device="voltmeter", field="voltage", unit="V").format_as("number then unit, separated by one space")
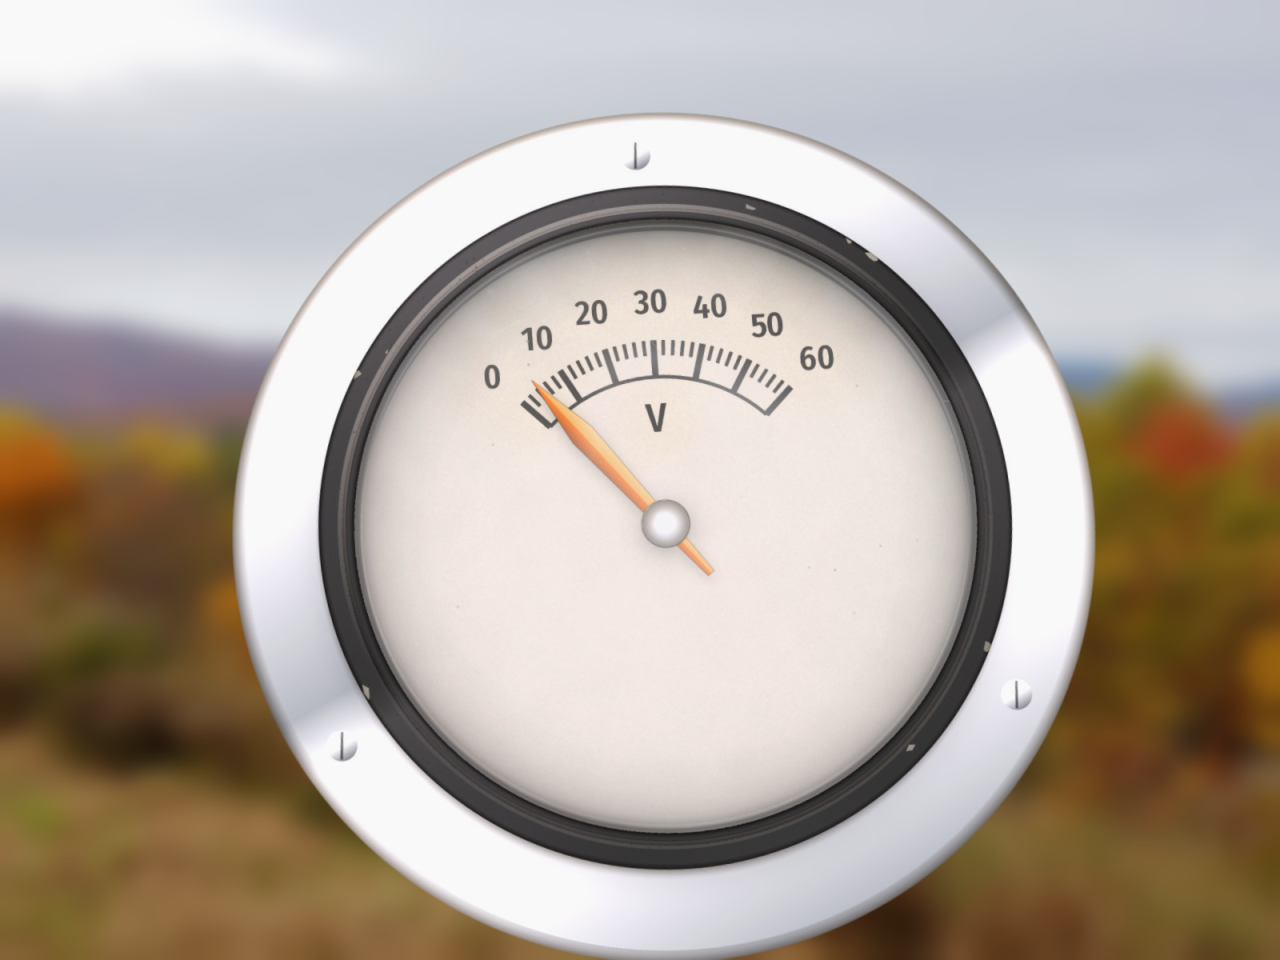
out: 4 V
